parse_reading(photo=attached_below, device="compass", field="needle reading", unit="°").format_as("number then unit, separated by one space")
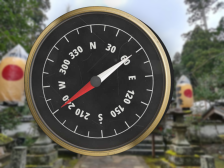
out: 240 °
